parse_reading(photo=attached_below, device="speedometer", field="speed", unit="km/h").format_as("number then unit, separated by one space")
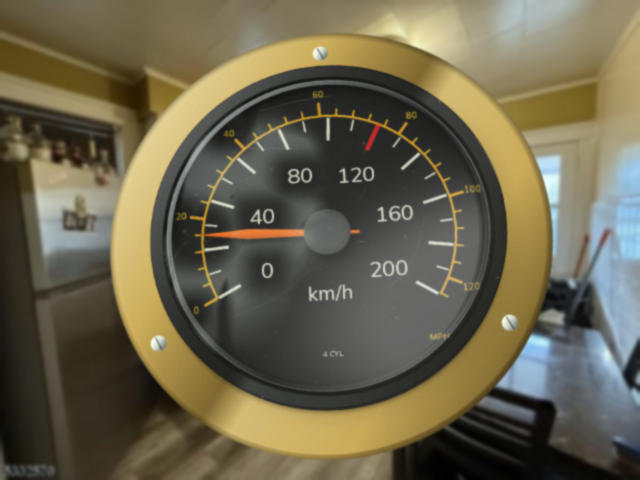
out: 25 km/h
